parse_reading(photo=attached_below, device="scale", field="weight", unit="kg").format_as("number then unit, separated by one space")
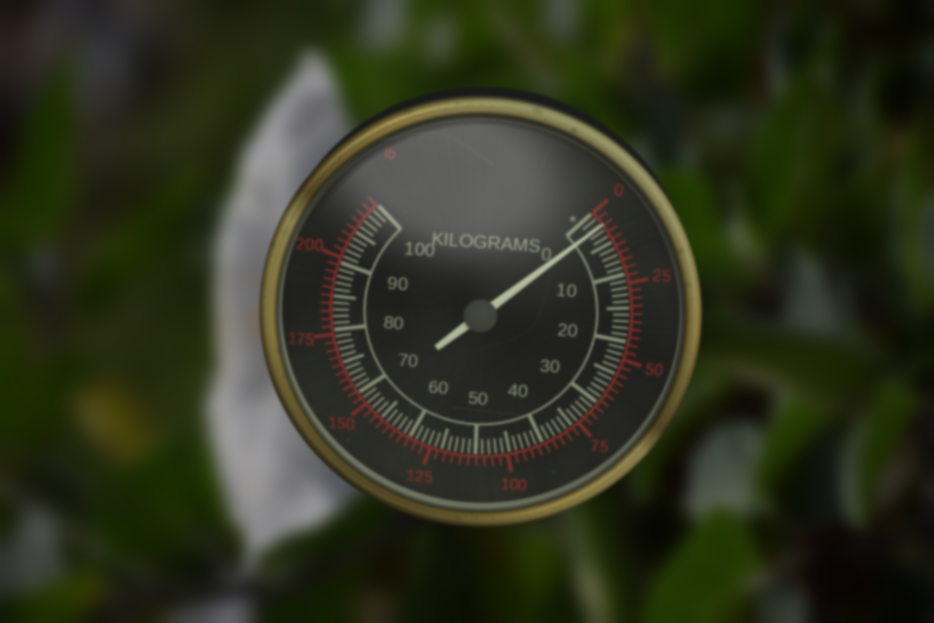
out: 2 kg
